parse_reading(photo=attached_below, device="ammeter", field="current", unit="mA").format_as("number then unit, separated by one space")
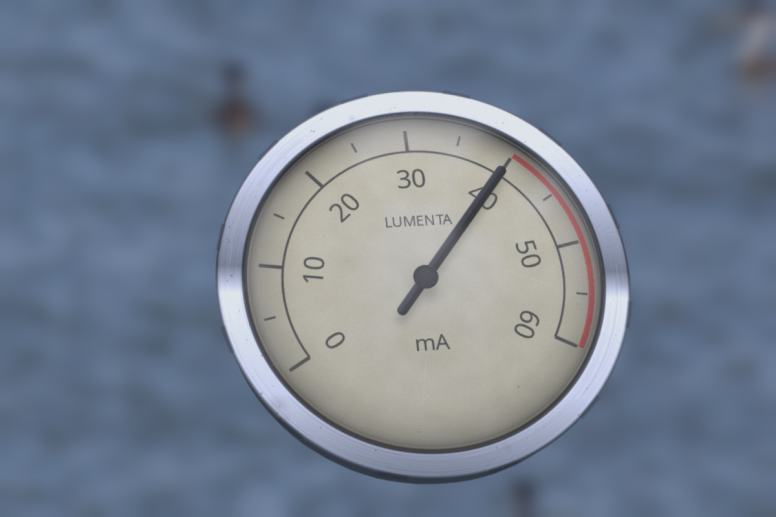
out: 40 mA
